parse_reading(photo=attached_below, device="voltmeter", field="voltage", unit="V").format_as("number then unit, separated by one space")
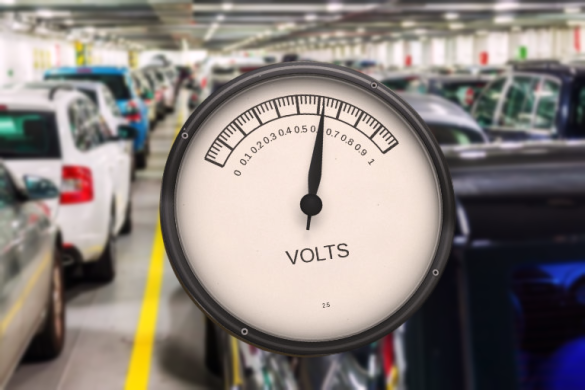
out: 0.62 V
